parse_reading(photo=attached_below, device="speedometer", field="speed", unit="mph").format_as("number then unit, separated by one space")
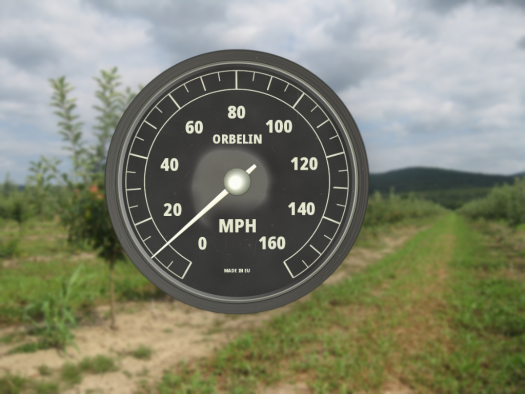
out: 10 mph
